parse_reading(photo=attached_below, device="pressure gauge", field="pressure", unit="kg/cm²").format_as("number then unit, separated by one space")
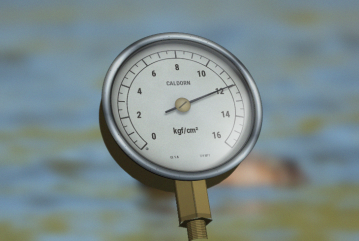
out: 12 kg/cm²
